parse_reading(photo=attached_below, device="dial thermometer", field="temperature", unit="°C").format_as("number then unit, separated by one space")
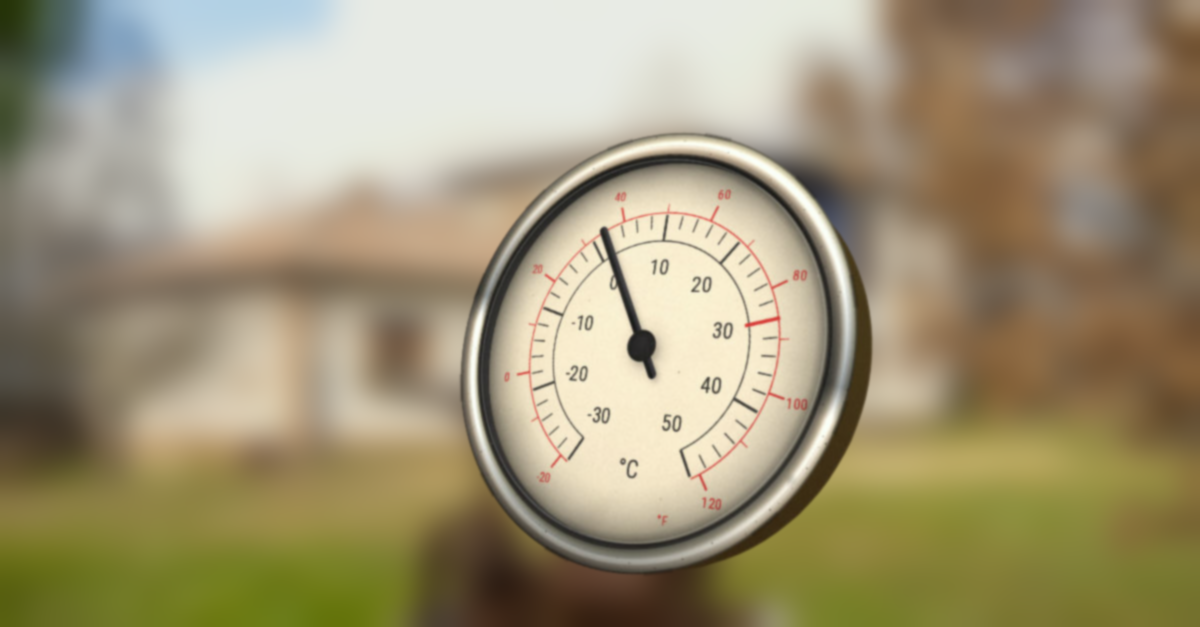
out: 2 °C
